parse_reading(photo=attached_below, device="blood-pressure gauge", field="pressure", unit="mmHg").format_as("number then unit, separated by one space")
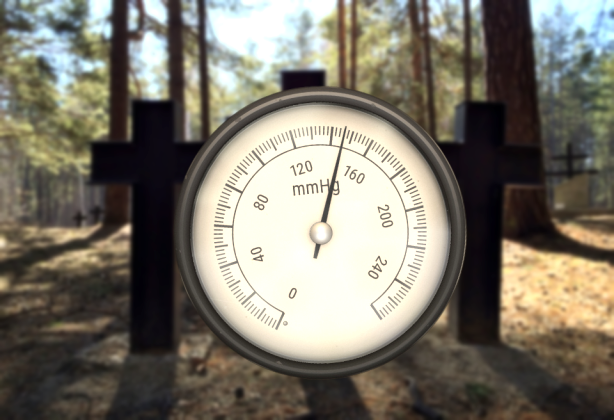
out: 146 mmHg
